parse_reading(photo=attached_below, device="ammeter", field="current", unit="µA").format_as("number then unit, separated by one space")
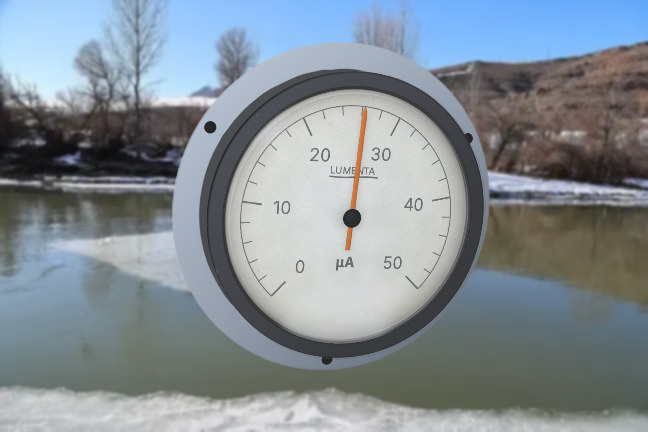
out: 26 µA
